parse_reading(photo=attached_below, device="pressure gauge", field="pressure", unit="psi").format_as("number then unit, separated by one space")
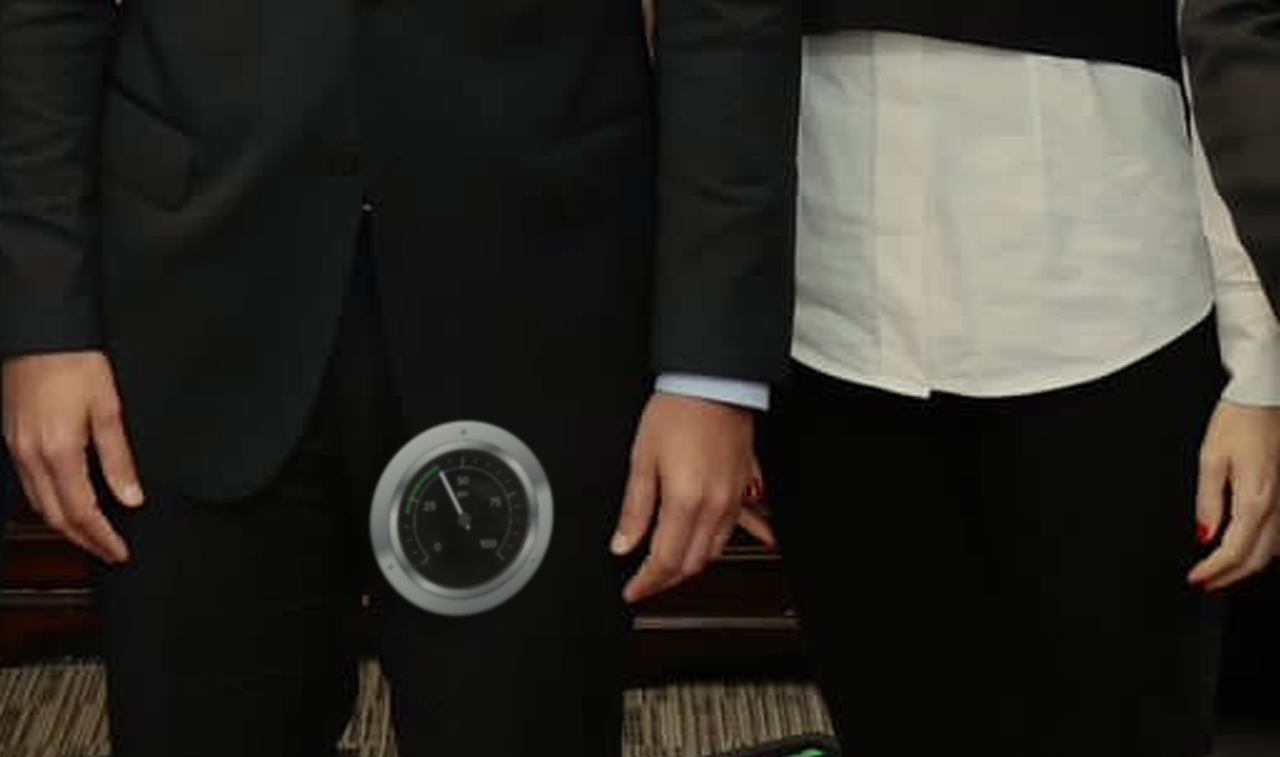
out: 40 psi
